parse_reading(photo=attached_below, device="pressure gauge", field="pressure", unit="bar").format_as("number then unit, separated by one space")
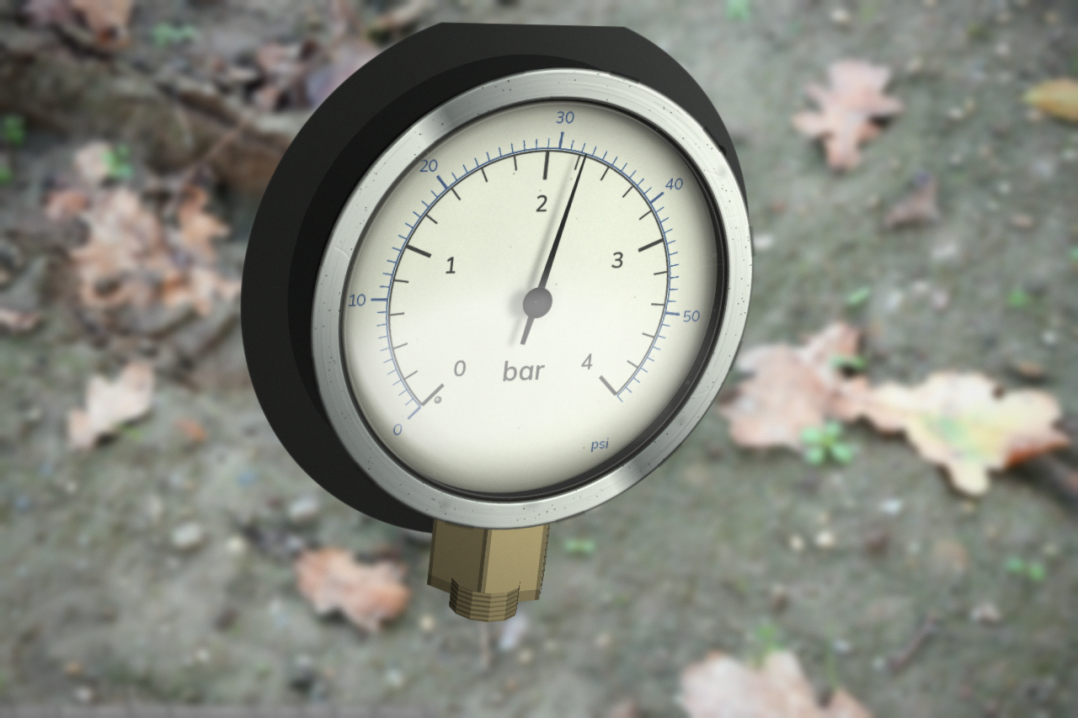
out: 2.2 bar
